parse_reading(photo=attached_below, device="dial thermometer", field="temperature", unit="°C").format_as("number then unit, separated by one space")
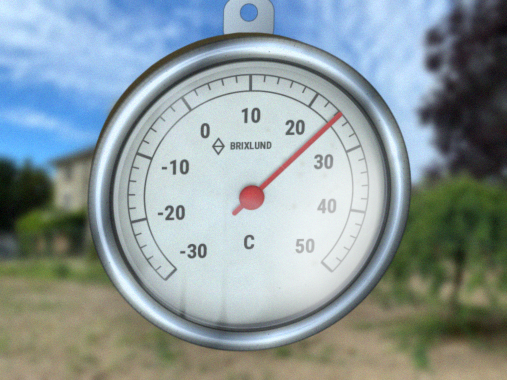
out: 24 °C
